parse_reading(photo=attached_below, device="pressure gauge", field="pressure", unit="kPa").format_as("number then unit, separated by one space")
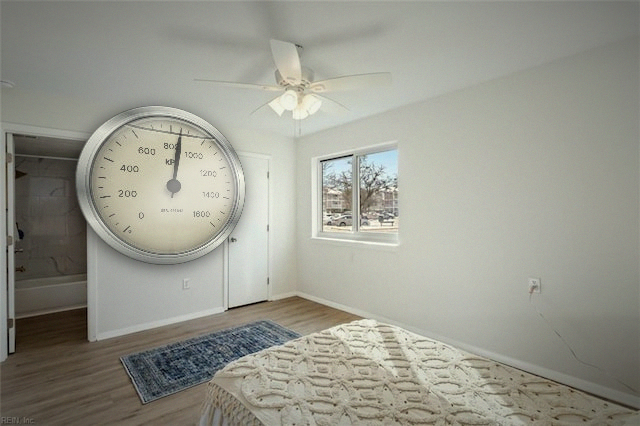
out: 850 kPa
